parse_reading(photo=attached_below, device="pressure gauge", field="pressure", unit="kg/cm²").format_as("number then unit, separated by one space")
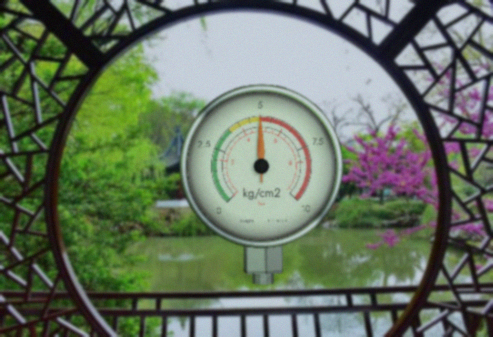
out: 5 kg/cm²
